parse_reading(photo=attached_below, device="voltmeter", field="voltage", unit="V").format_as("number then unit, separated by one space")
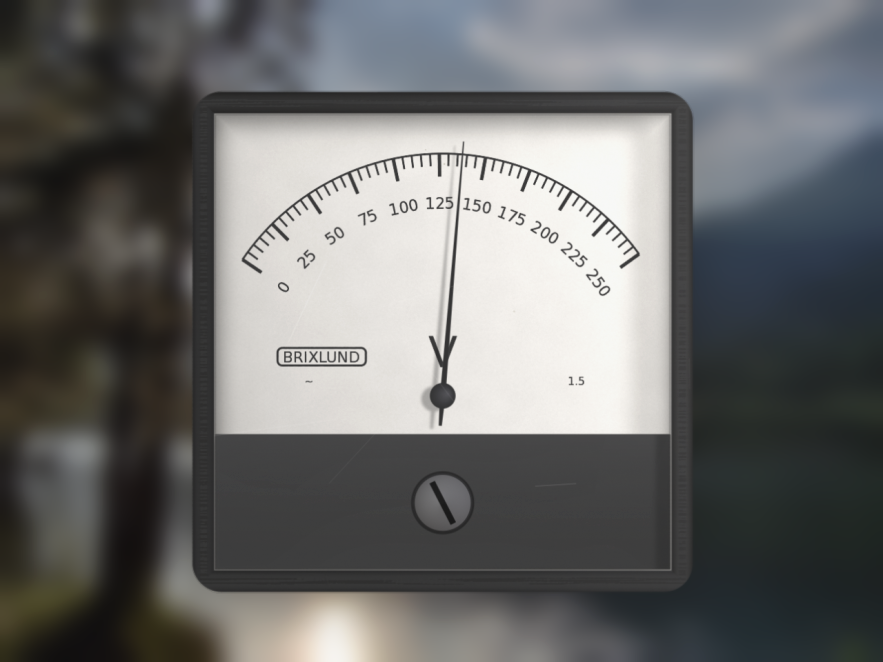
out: 137.5 V
